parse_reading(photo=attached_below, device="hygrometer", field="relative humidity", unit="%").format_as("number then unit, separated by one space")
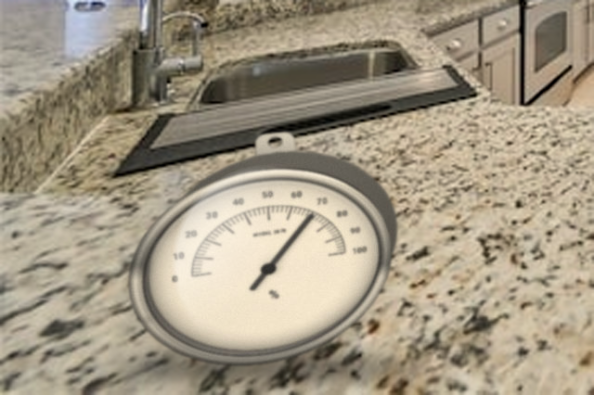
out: 70 %
